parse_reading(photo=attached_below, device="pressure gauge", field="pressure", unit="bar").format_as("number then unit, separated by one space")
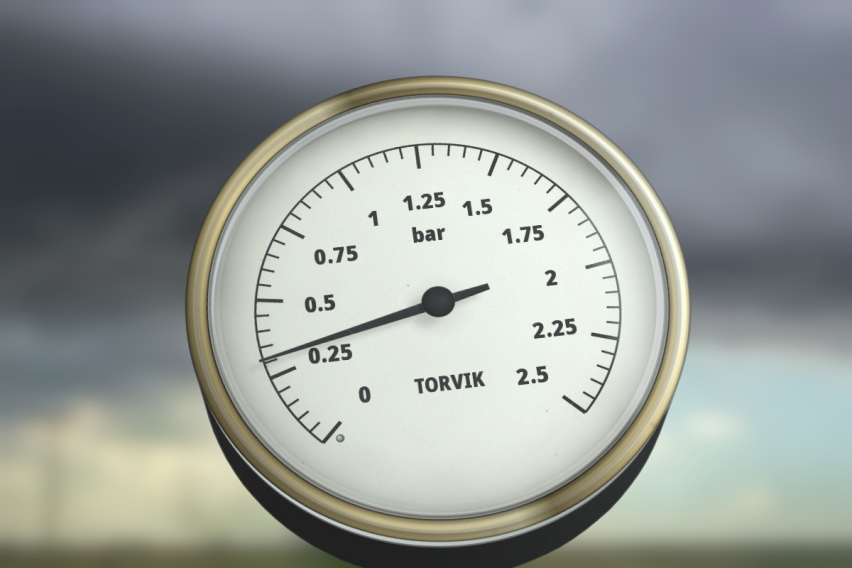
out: 0.3 bar
